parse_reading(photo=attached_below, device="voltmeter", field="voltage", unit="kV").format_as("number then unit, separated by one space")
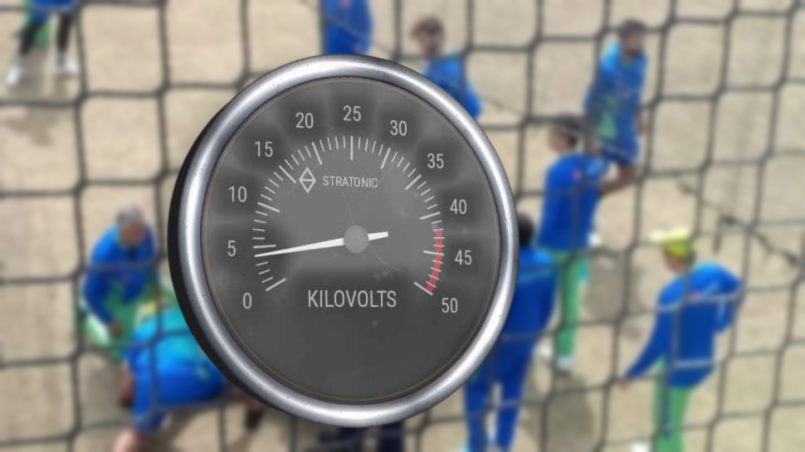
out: 4 kV
